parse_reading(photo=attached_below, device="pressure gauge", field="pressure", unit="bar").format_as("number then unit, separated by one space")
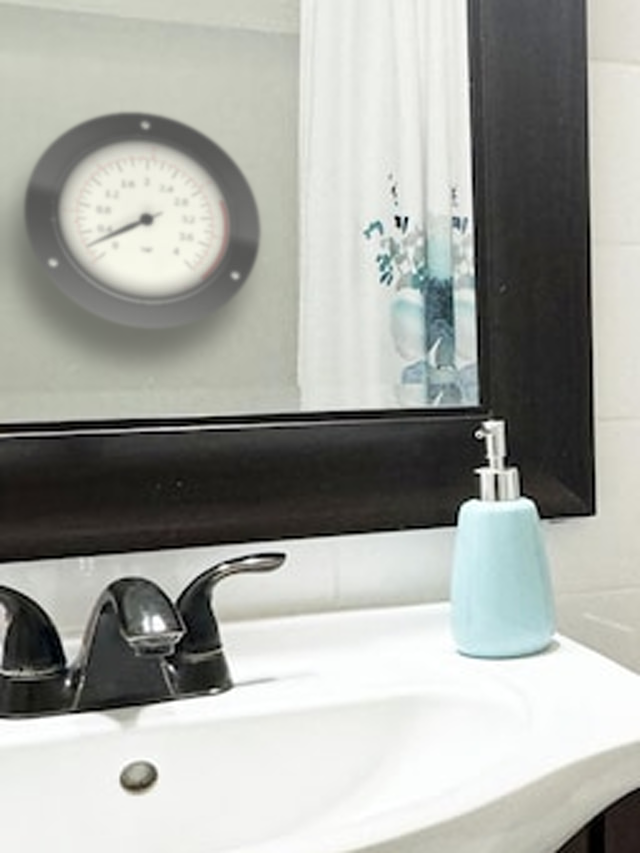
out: 0.2 bar
